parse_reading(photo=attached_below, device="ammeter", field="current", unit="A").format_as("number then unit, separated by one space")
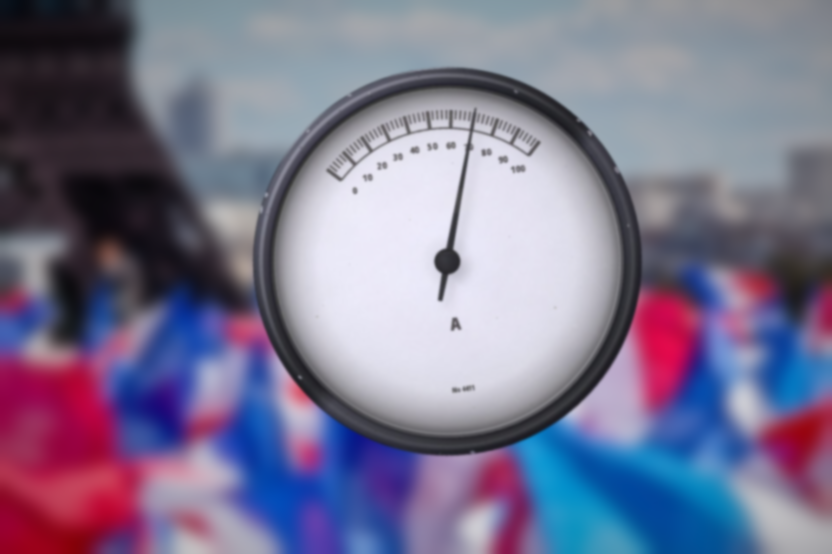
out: 70 A
